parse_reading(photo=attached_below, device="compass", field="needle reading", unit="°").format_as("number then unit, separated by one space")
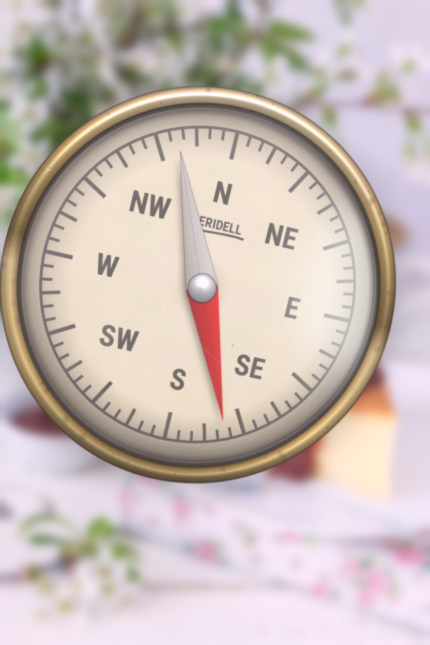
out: 157.5 °
